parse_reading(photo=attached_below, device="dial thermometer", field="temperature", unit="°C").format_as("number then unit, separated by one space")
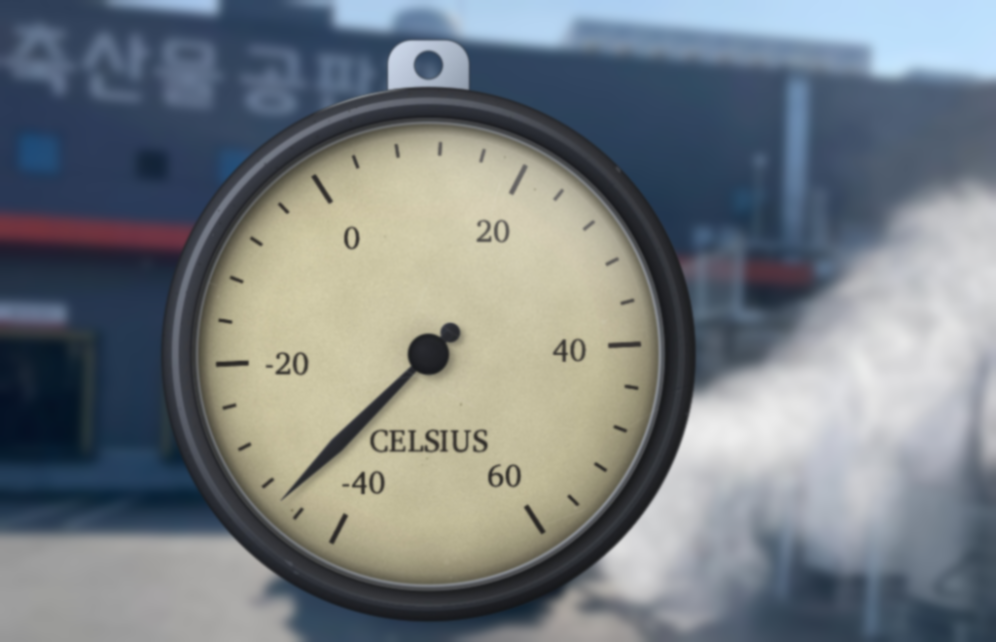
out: -34 °C
